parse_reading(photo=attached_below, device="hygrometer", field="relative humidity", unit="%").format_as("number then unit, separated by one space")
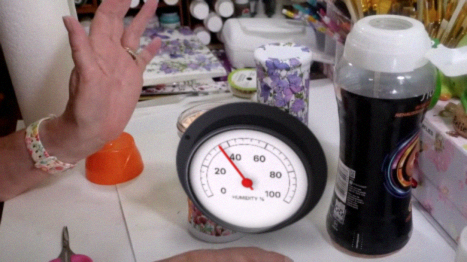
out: 36 %
